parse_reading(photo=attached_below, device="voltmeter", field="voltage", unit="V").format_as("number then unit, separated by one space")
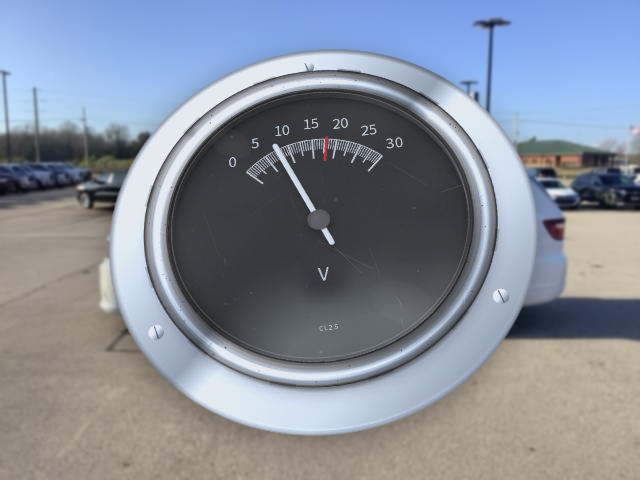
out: 7.5 V
